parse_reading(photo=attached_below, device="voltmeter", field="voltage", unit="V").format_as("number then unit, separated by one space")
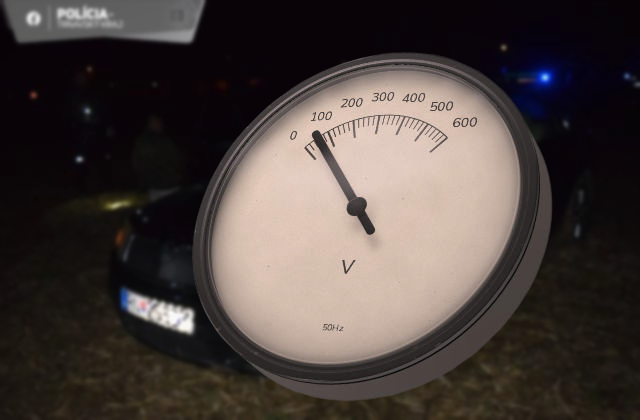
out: 60 V
